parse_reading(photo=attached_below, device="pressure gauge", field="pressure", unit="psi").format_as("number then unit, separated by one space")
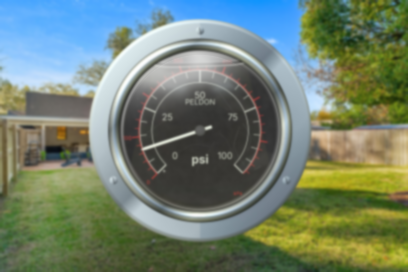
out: 10 psi
